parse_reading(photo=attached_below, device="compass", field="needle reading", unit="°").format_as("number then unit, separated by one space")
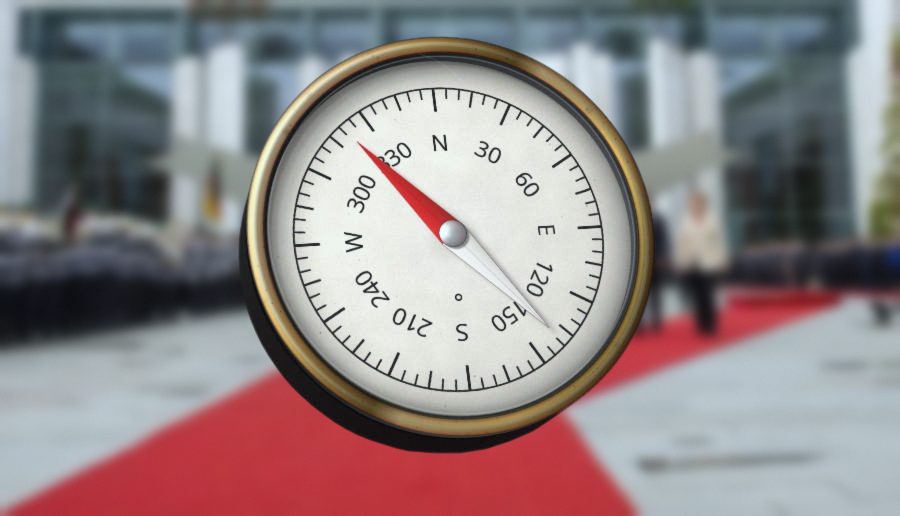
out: 320 °
